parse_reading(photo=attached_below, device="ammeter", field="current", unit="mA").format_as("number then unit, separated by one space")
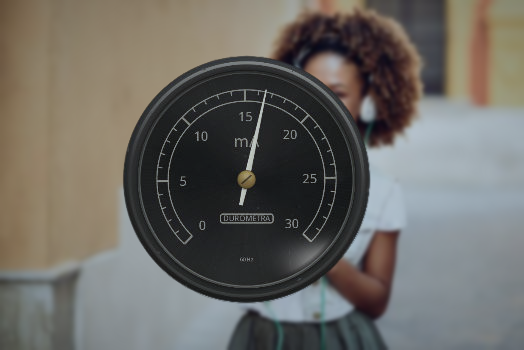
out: 16.5 mA
